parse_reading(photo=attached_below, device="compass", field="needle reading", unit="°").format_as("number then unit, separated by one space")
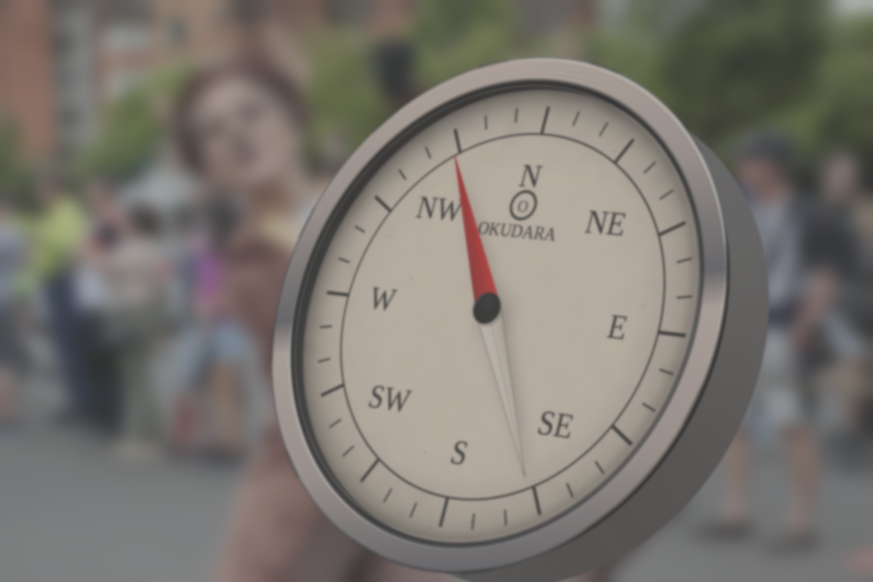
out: 330 °
